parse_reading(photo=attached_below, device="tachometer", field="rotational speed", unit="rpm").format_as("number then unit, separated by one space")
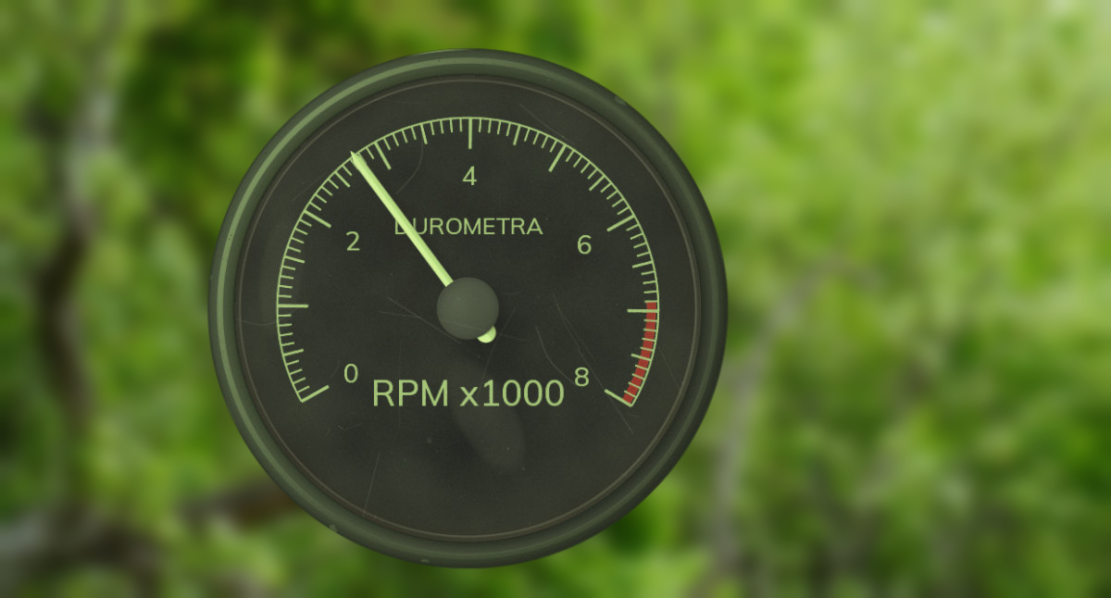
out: 2750 rpm
